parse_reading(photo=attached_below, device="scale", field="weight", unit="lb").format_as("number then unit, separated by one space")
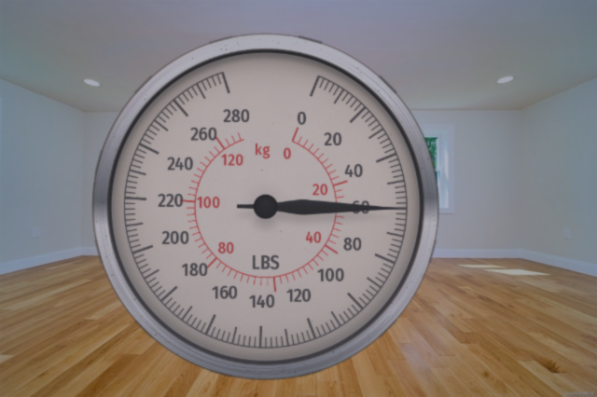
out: 60 lb
